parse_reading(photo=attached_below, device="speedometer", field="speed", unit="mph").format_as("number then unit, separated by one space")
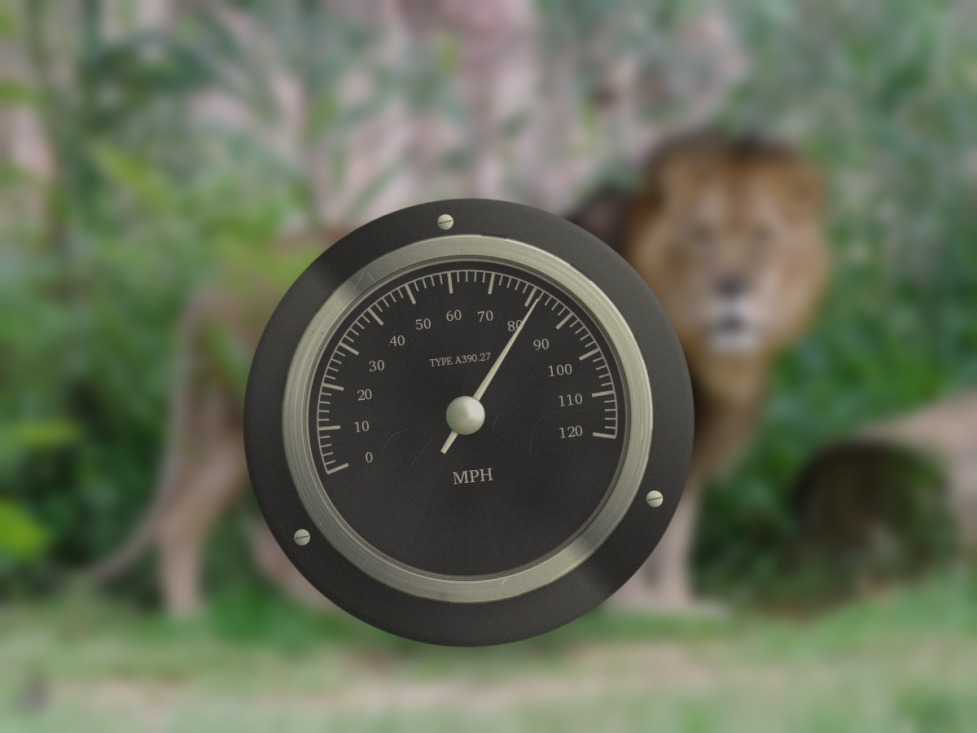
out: 82 mph
